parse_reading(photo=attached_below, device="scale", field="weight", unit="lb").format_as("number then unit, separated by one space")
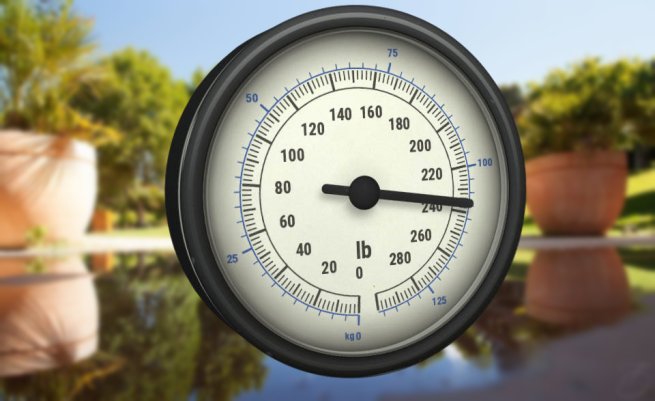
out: 236 lb
